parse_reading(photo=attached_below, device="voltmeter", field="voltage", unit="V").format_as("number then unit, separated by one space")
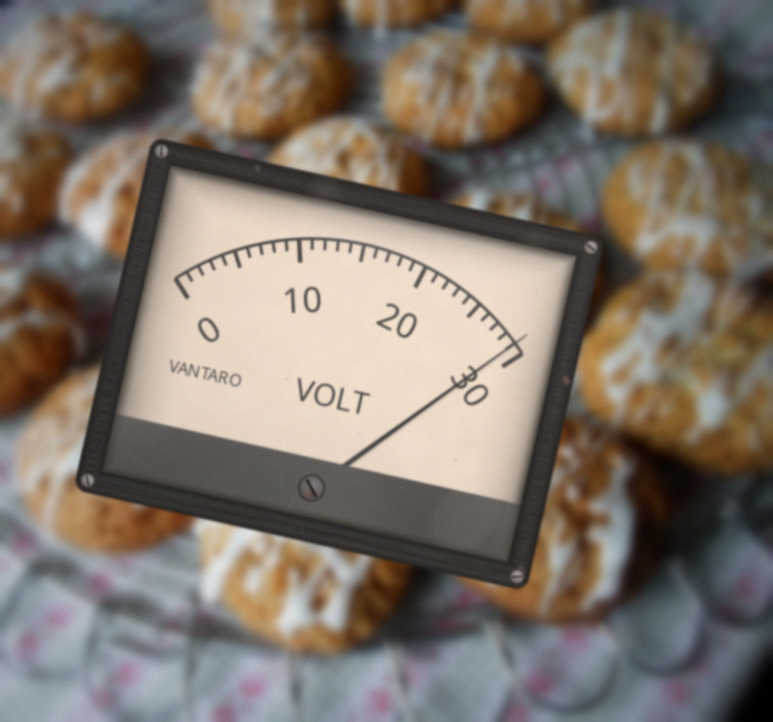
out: 29 V
